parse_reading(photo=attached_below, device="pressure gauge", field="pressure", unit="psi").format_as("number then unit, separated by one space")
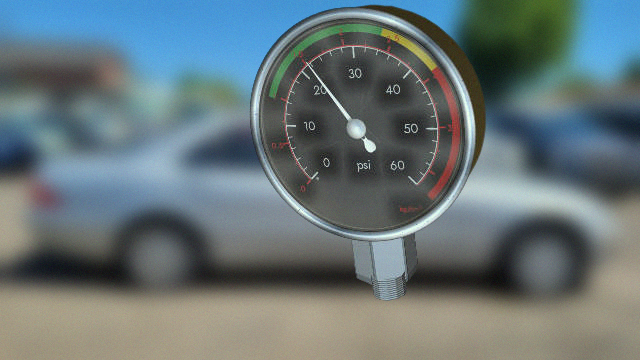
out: 22 psi
